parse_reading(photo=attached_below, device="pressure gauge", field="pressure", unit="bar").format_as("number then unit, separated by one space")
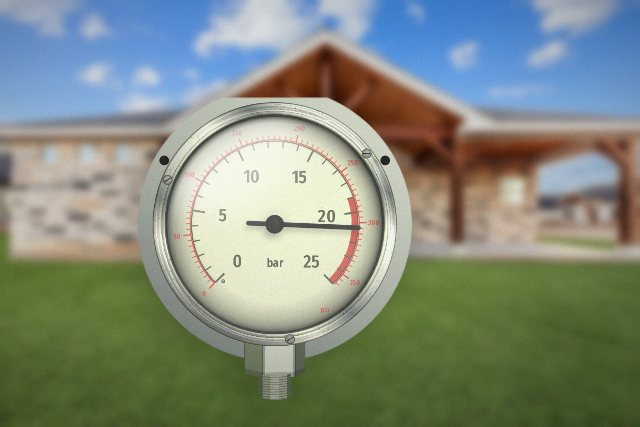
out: 21 bar
